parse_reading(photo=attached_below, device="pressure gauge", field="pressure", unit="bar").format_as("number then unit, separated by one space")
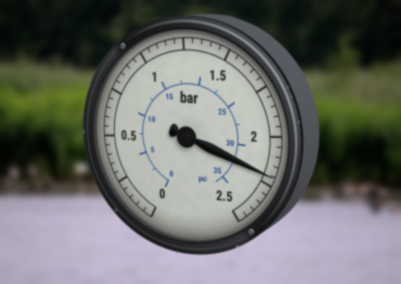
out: 2.2 bar
